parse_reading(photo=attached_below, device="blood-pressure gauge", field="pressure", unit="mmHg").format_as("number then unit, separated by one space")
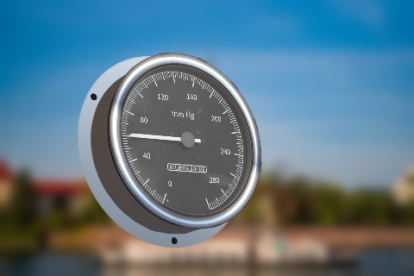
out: 60 mmHg
